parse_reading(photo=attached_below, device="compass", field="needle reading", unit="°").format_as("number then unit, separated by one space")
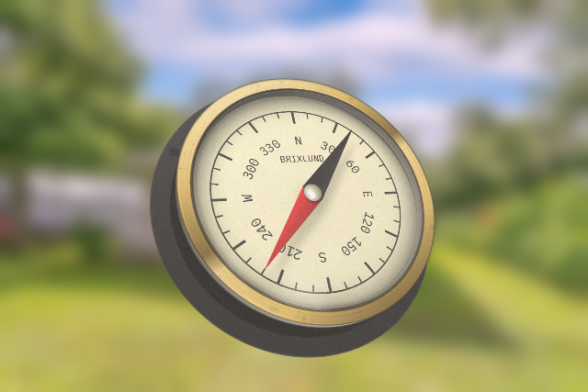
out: 220 °
